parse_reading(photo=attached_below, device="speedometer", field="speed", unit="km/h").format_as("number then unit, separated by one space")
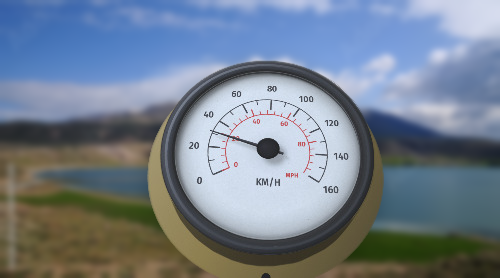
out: 30 km/h
